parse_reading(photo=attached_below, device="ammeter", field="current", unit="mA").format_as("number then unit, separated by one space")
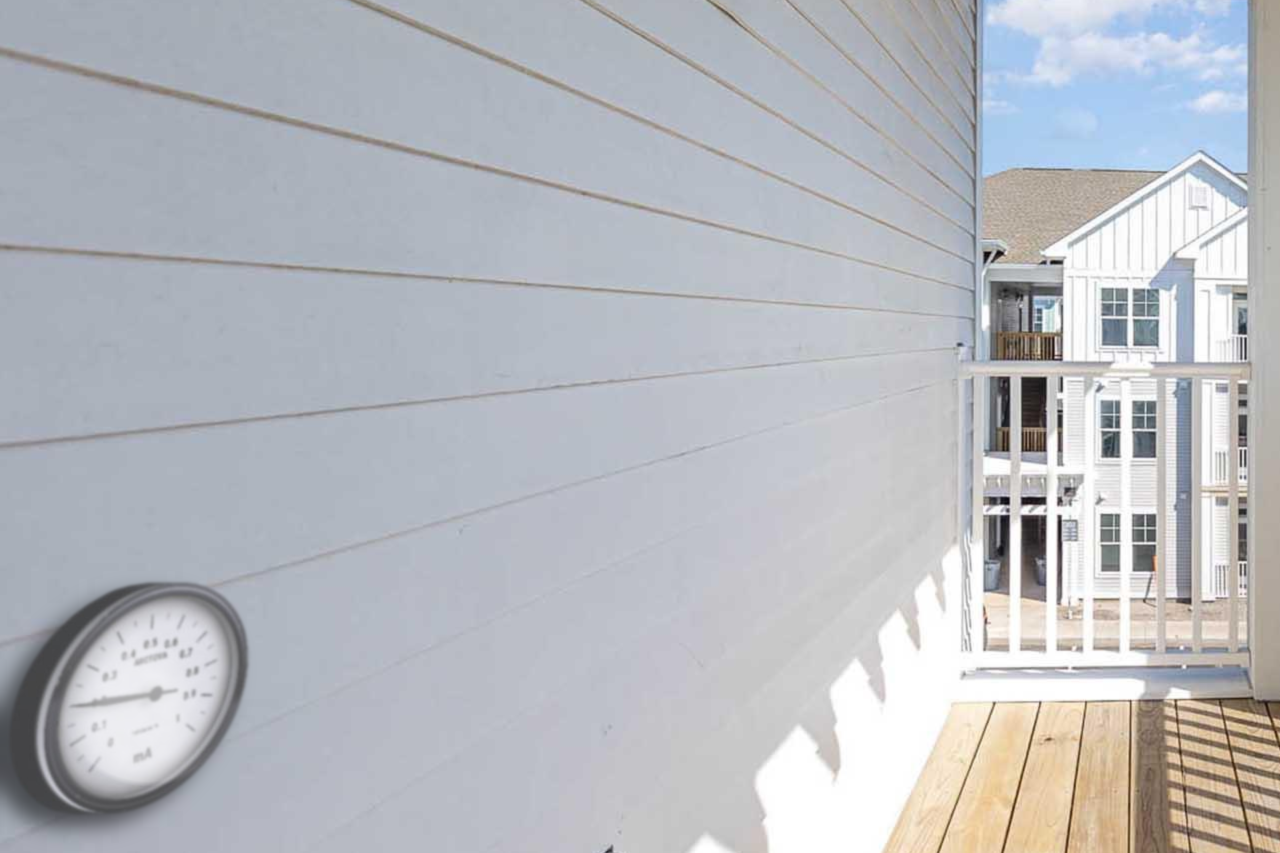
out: 0.2 mA
